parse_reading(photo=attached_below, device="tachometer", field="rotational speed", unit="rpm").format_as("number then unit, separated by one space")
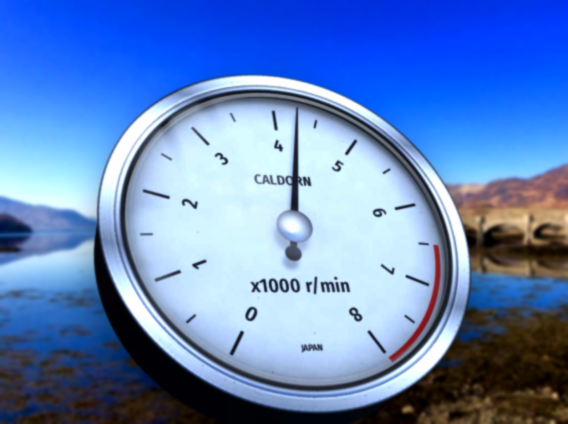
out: 4250 rpm
